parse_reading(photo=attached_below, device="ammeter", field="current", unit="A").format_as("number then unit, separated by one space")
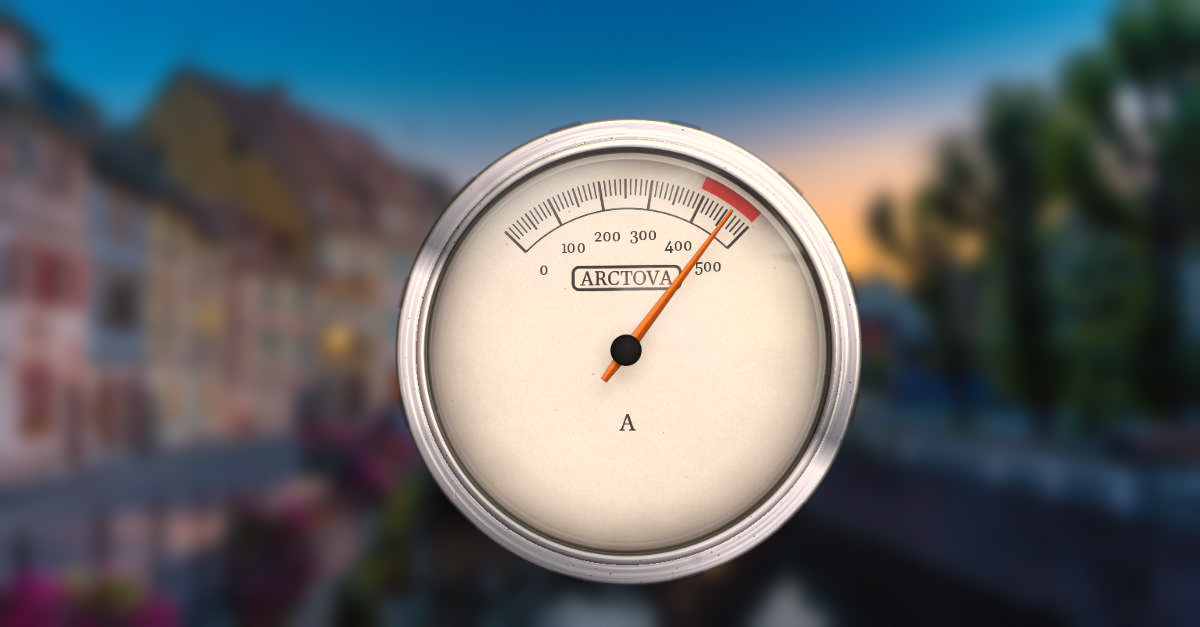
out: 460 A
